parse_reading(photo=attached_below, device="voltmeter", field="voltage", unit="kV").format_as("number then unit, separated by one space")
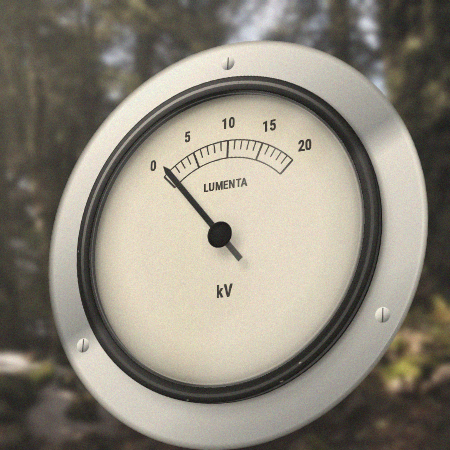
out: 1 kV
